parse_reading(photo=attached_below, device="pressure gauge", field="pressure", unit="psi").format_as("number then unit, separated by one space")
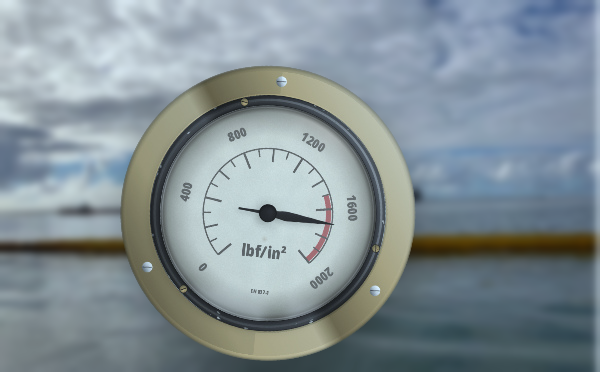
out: 1700 psi
